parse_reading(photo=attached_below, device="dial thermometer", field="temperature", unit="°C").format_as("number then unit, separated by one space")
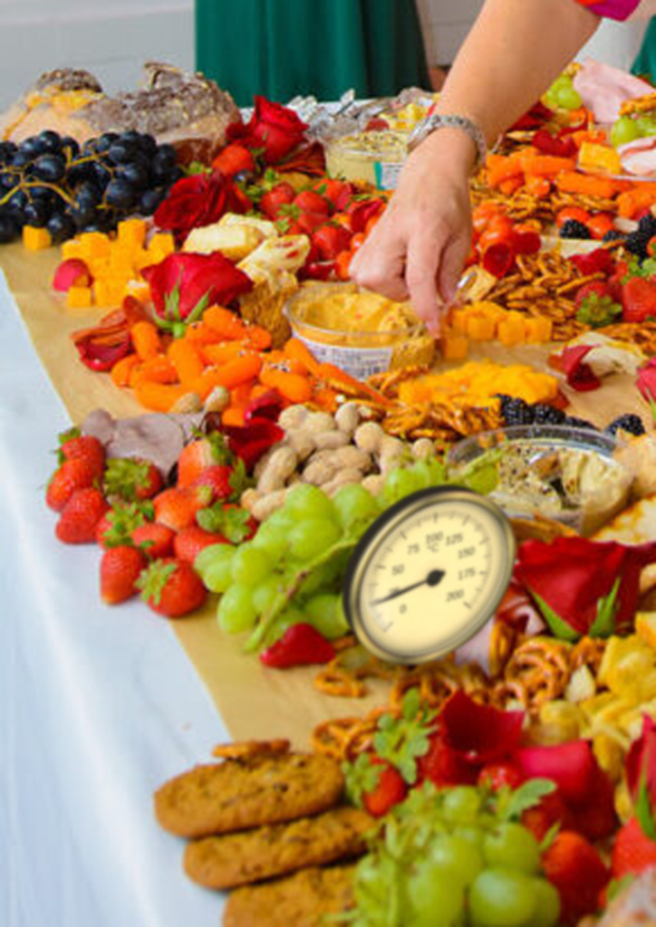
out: 25 °C
